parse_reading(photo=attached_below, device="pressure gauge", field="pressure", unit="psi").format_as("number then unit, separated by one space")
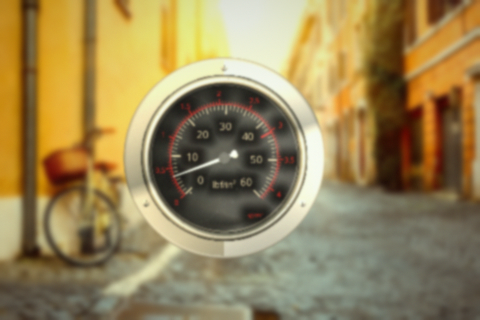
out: 5 psi
